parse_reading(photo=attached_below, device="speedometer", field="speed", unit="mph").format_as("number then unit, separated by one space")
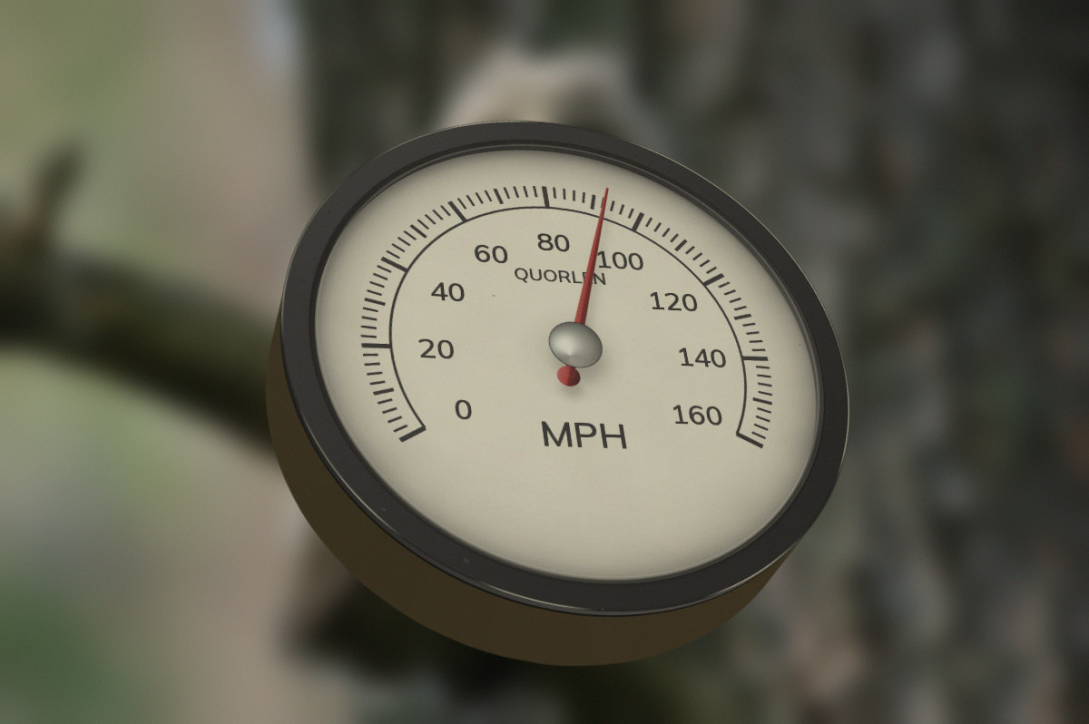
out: 92 mph
